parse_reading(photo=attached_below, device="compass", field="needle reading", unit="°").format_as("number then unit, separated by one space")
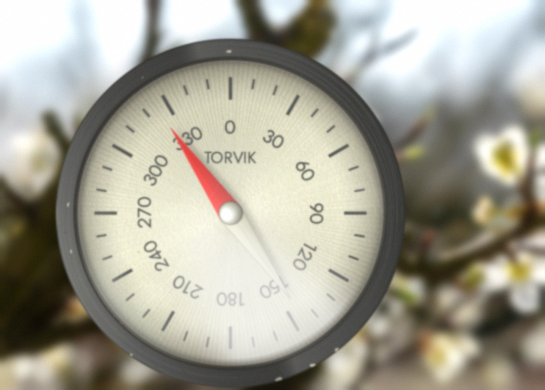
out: 325 °
